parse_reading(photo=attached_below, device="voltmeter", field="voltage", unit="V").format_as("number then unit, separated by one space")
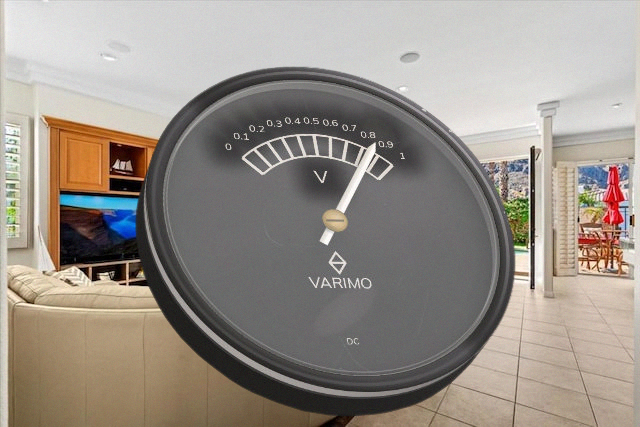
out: 0.85 V
